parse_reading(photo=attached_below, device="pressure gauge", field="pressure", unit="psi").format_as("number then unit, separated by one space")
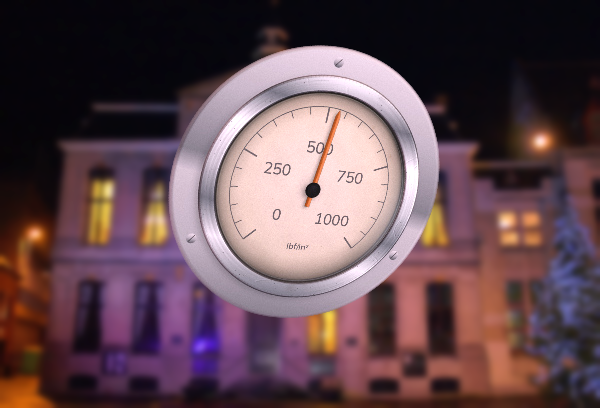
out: 525 psi
